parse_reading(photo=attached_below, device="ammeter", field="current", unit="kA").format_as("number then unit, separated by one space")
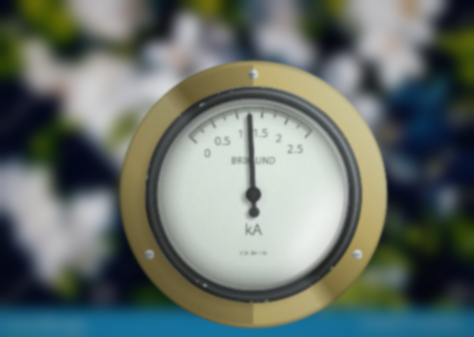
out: 1.25 kA
